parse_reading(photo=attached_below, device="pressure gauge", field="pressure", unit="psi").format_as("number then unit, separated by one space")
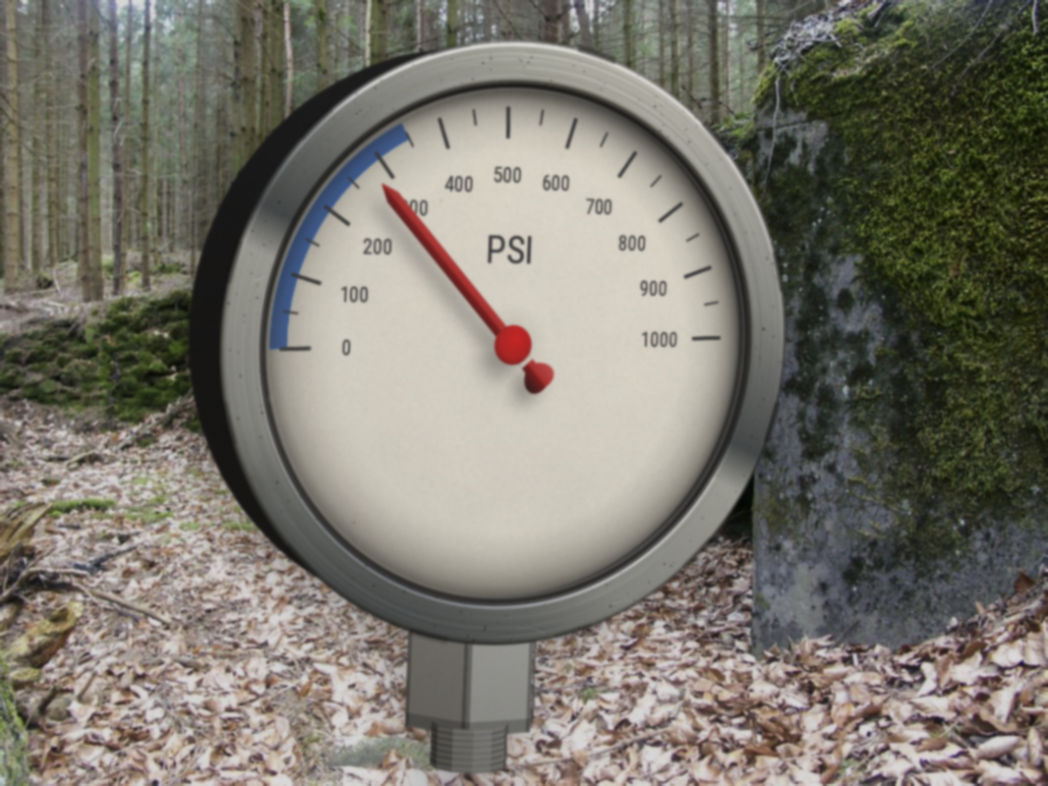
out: 275 psi
